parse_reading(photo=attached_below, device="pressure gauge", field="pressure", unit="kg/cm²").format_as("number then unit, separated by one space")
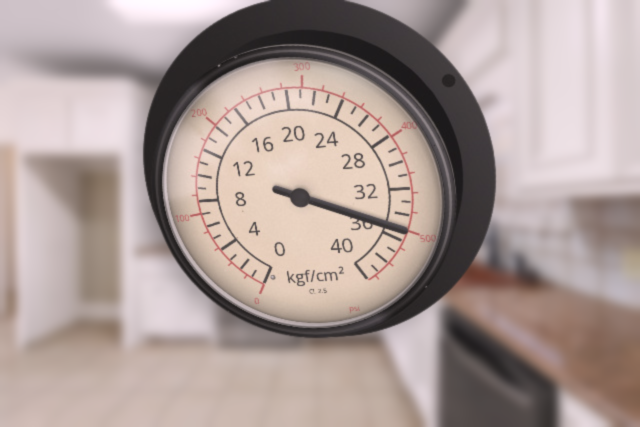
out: 35 kg/cm²
